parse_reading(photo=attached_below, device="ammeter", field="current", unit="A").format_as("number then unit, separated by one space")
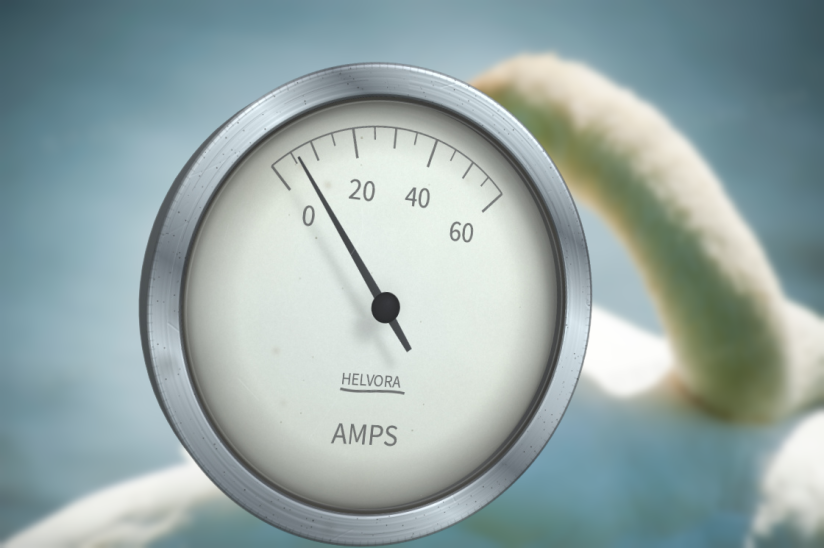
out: 5 A
